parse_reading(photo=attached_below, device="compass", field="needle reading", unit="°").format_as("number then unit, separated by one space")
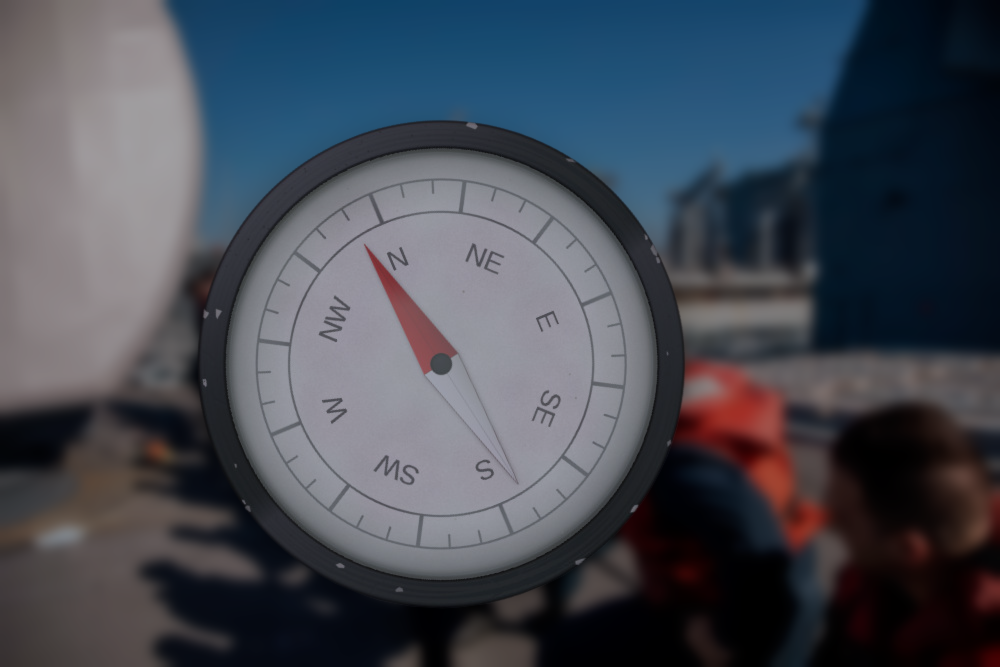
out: 350 °
